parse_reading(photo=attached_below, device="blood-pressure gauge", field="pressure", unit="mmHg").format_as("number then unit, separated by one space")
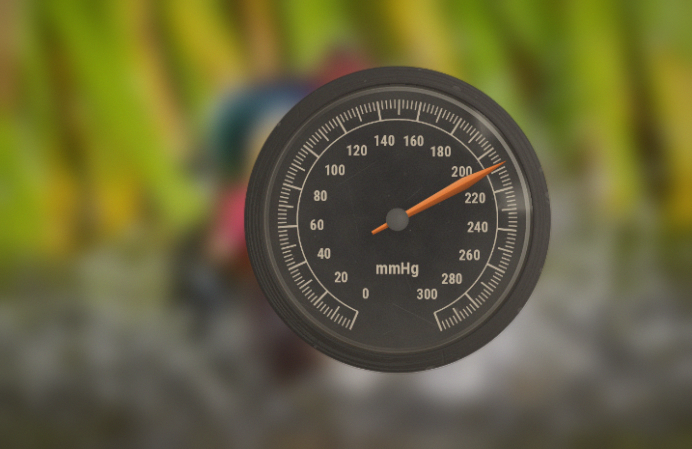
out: 208 mmHg
